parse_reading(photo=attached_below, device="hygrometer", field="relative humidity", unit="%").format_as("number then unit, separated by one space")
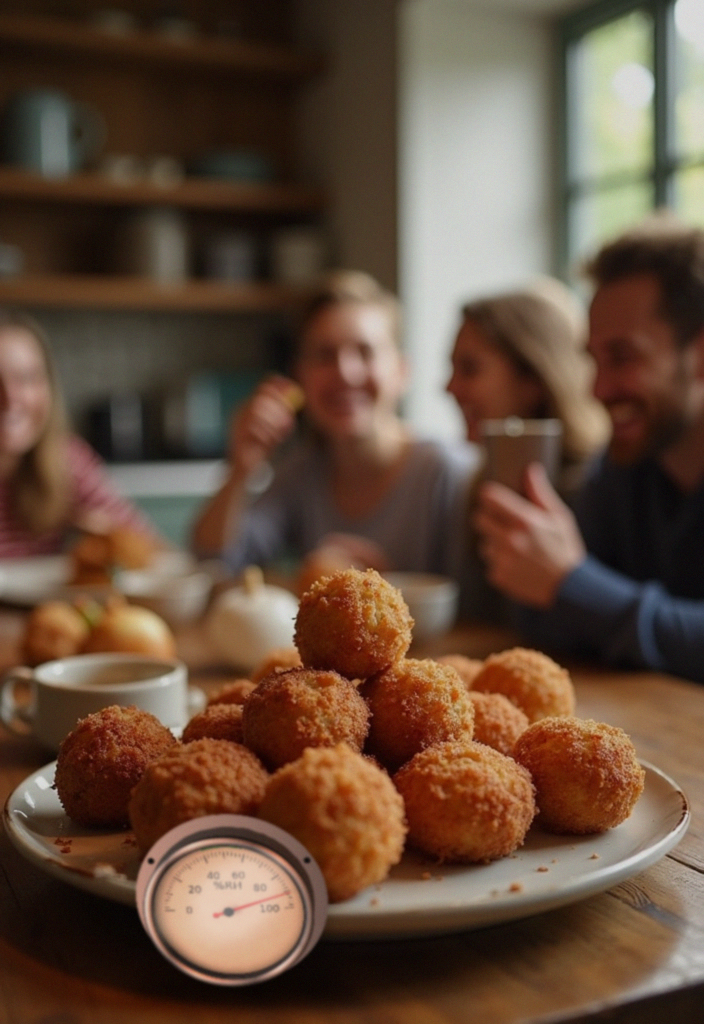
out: 90 %
